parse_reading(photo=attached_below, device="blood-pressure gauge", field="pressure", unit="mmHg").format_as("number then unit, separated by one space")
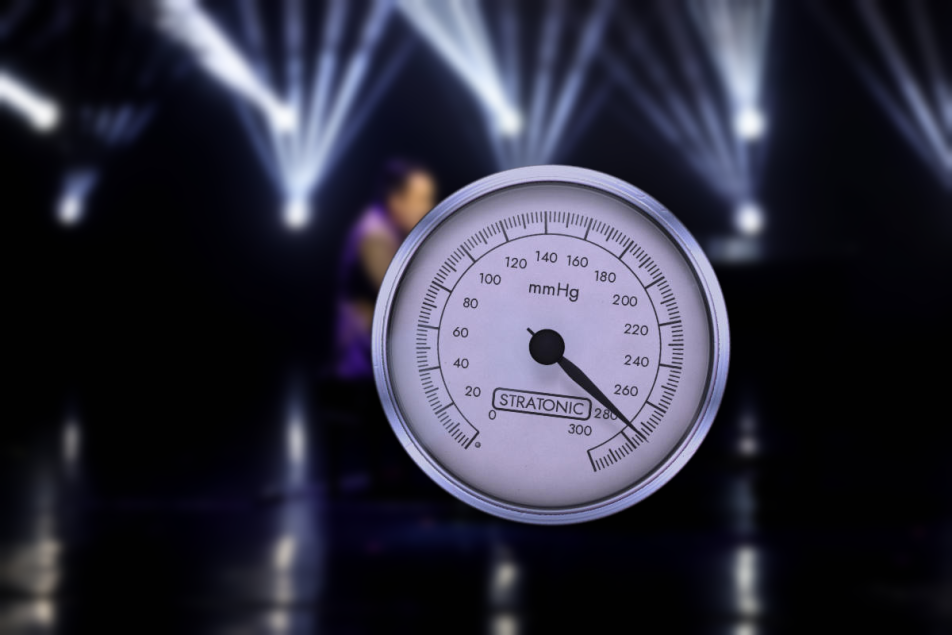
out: 274 mmHg
